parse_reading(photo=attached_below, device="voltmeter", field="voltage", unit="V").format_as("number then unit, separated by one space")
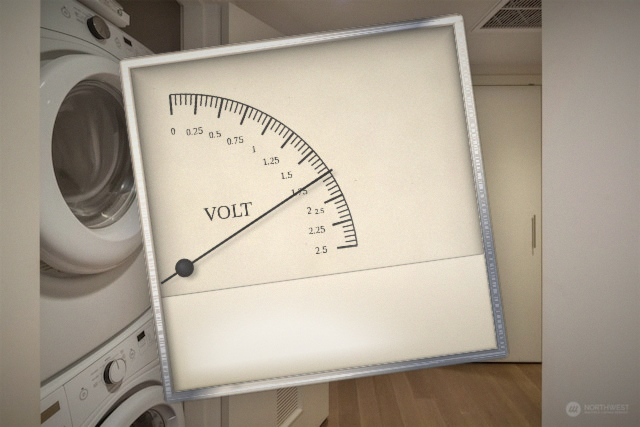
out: 1.75 V
